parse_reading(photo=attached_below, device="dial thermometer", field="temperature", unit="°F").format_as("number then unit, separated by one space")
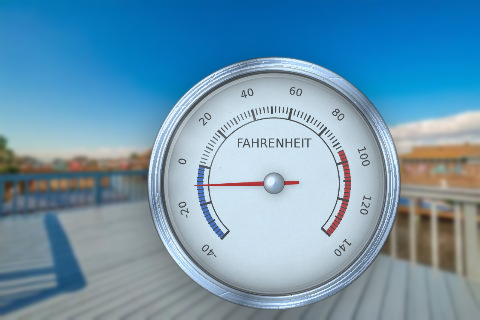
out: -10 °F
